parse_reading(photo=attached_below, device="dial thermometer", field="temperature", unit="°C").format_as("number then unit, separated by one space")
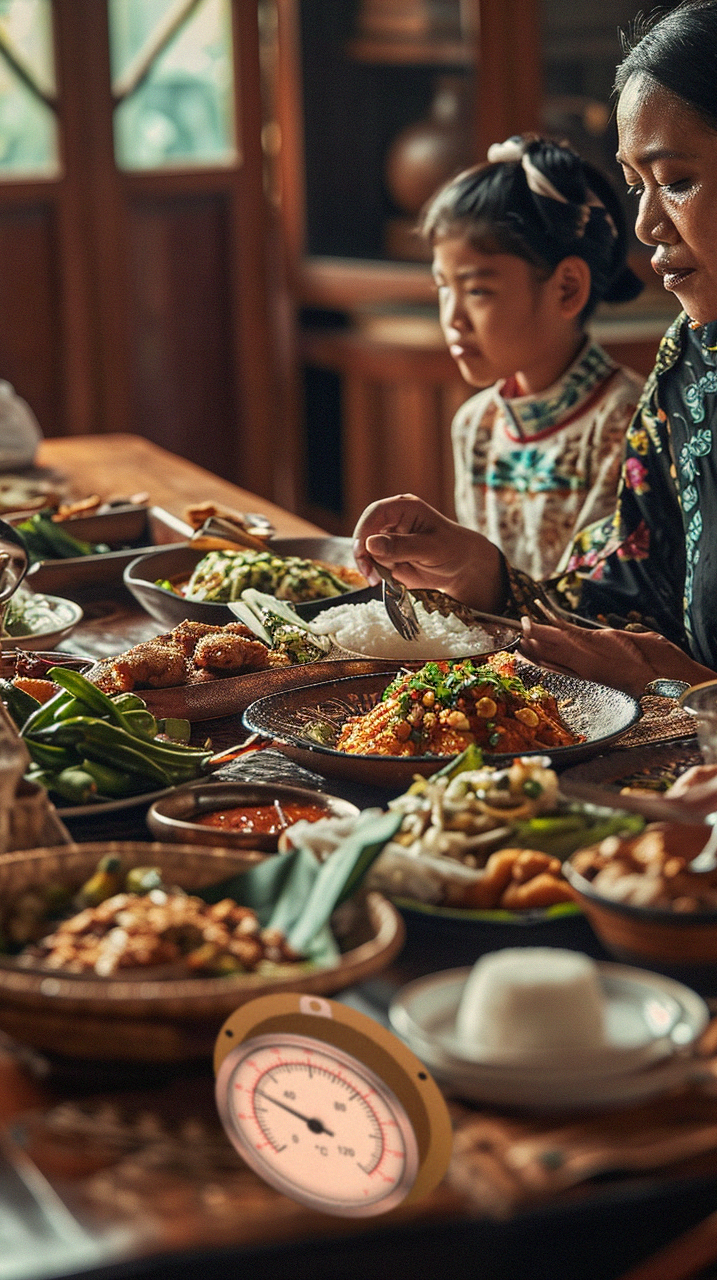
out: 30 °C
